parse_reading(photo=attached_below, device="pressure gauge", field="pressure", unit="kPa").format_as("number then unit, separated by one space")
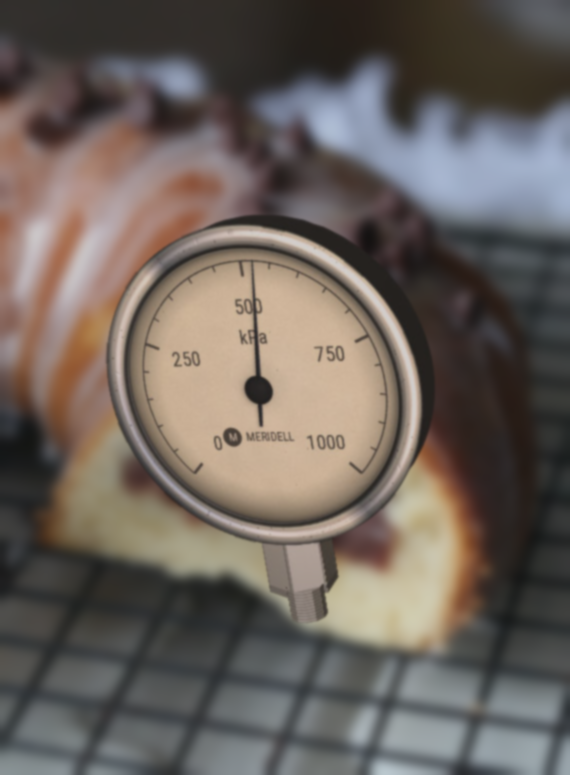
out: 525 kPa
